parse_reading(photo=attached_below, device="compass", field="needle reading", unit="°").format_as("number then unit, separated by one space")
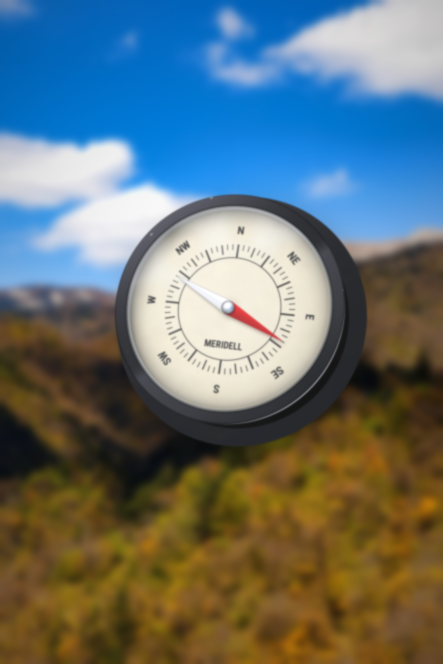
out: 115 °
